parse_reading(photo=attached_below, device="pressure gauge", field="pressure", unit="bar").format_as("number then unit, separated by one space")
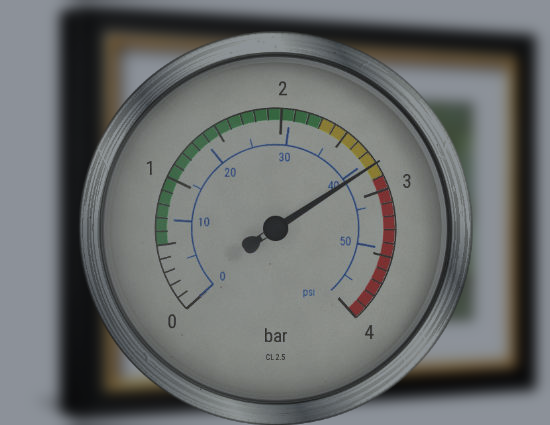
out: 2.8 bar
